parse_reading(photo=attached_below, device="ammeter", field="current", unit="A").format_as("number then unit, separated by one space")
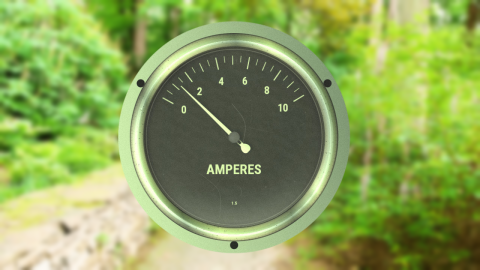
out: 1.25 A
